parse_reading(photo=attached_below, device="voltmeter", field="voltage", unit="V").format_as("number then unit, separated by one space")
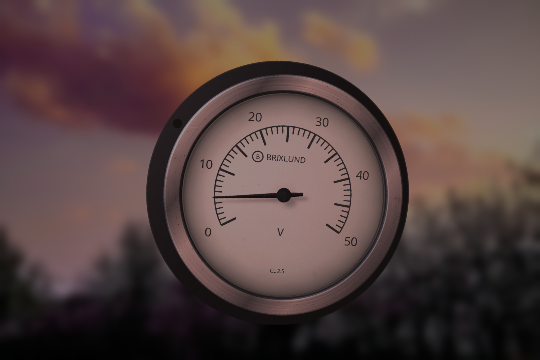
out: 5 V
